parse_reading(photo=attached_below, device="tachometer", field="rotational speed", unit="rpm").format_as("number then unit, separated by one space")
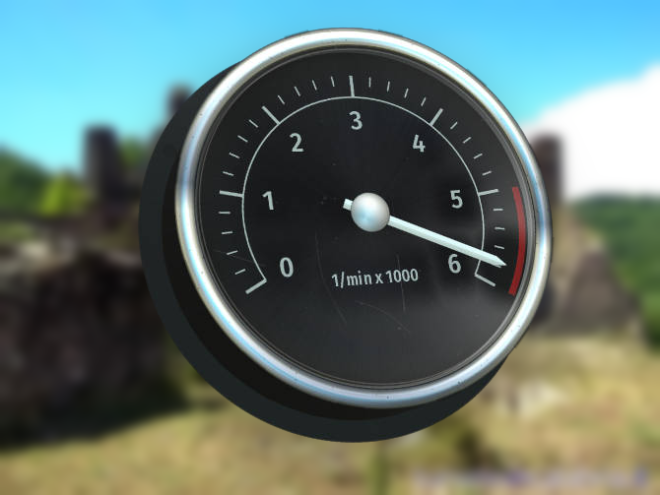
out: 5800 rpm
